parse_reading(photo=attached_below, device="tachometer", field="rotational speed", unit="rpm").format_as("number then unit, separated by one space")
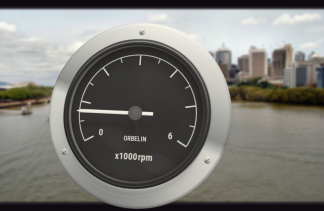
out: 750 rpm
